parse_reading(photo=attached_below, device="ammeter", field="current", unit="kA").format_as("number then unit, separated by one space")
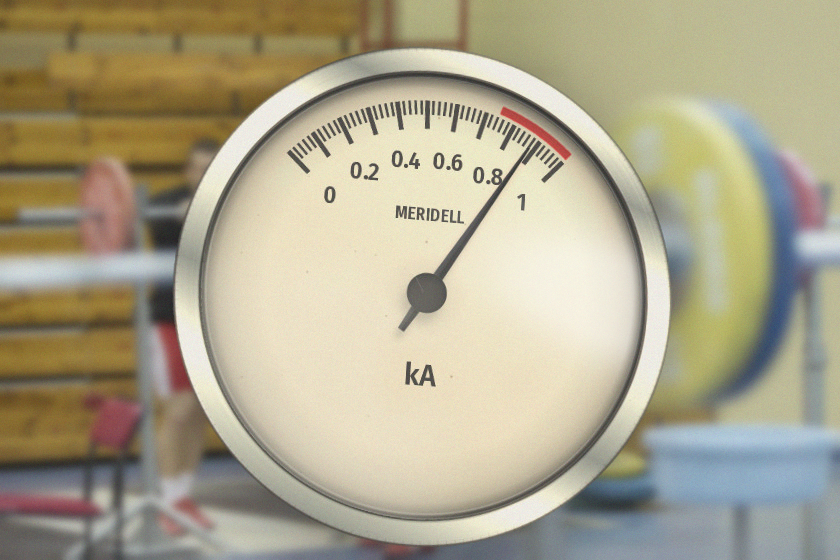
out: 0.88 kA
